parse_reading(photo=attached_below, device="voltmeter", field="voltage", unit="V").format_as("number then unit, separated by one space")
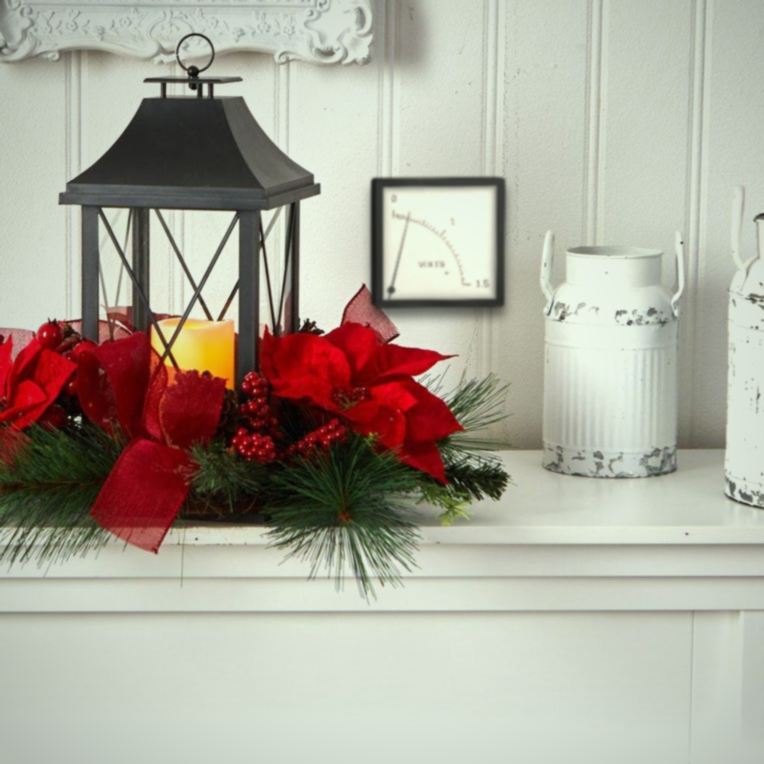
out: 0.5 V
